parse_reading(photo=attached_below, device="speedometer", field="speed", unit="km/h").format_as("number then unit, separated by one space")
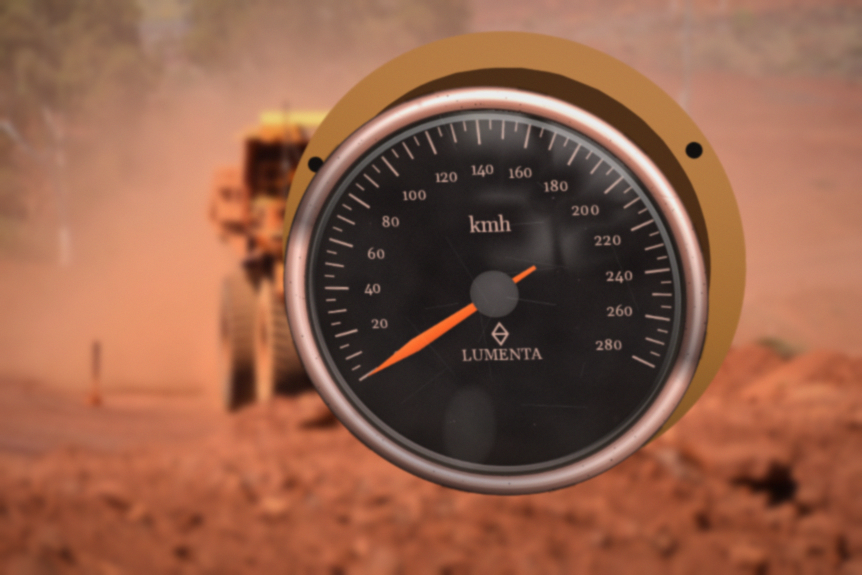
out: 0 km/h
